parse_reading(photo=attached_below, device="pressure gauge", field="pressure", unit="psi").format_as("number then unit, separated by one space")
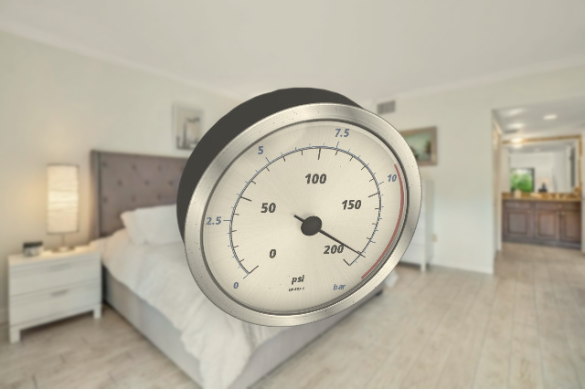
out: 190 psi
